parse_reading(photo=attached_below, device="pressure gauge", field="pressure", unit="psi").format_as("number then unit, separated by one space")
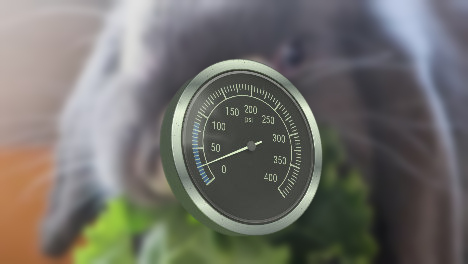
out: 25 psi
